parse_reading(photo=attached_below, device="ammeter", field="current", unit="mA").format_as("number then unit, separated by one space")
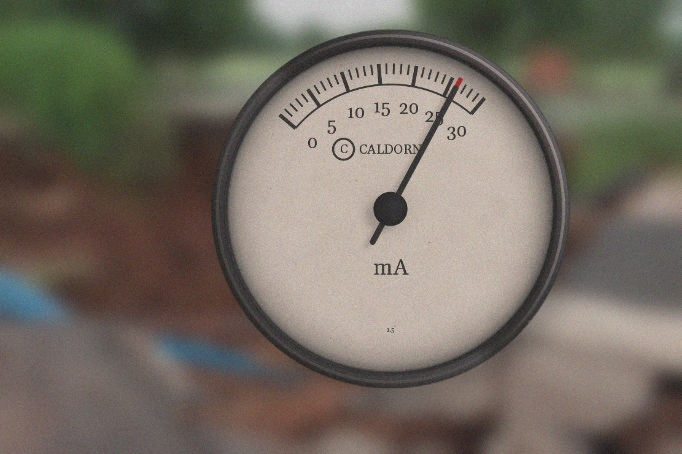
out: 26 mA
